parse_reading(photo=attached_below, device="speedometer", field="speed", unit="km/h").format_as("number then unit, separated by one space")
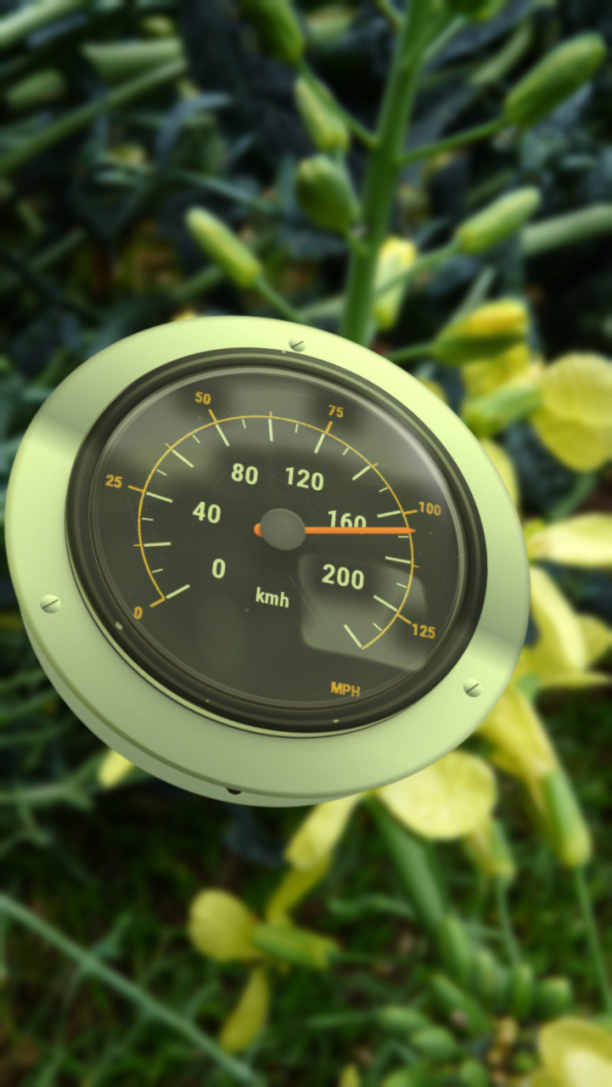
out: 170 km/h
